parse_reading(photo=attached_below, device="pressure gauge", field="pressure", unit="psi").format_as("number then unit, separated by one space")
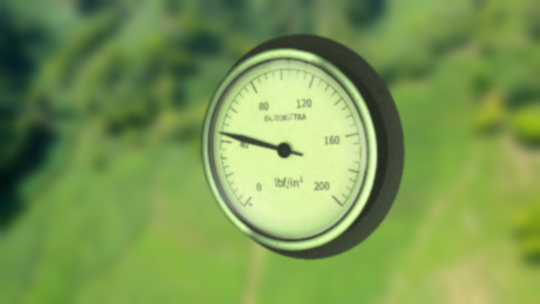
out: 45 psi
